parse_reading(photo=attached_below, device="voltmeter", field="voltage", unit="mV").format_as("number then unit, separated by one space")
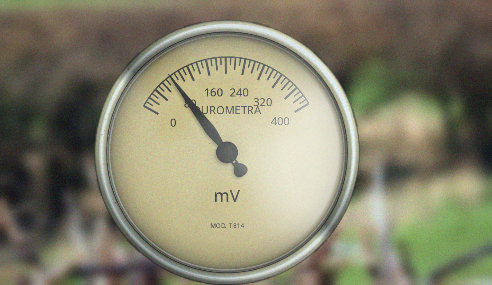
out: 80 mV
